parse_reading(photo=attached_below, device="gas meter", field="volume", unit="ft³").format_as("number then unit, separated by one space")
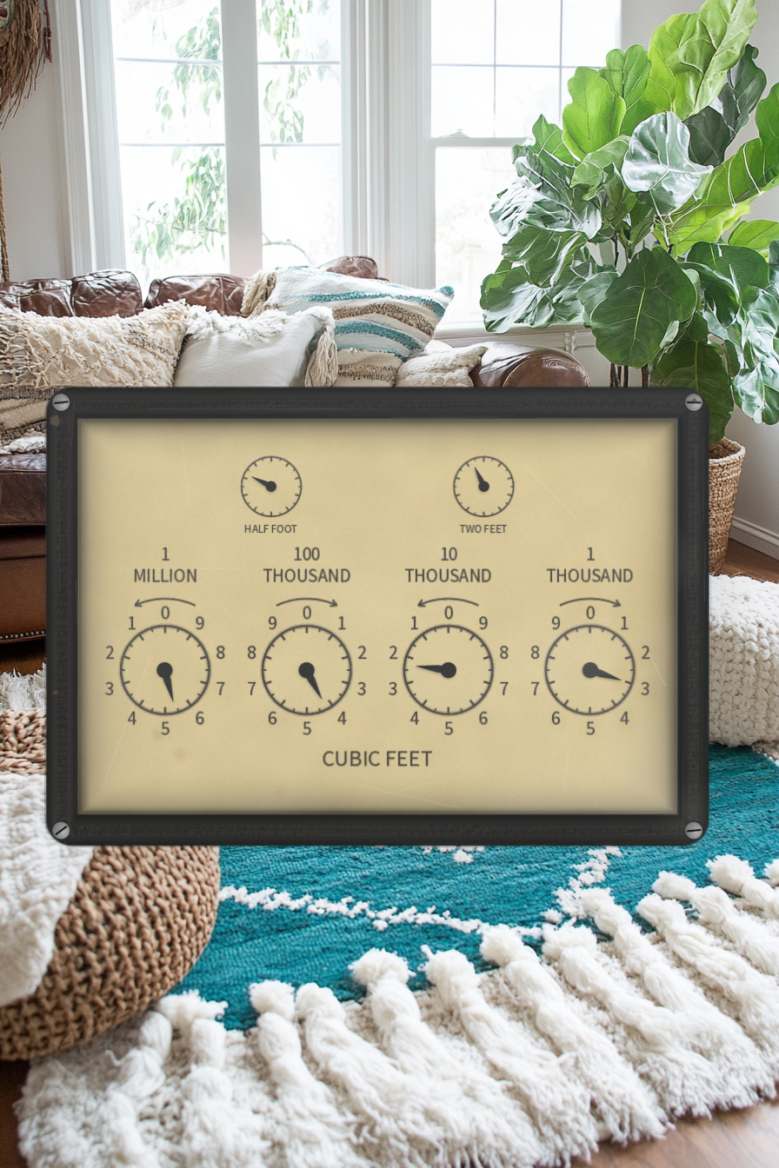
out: 542300 ft³
